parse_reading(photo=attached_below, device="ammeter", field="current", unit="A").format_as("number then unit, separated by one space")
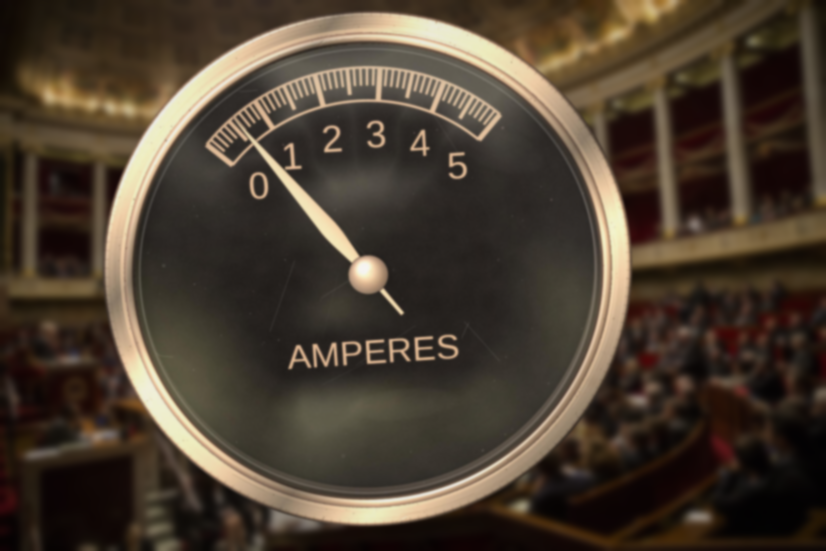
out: 0.6 A
